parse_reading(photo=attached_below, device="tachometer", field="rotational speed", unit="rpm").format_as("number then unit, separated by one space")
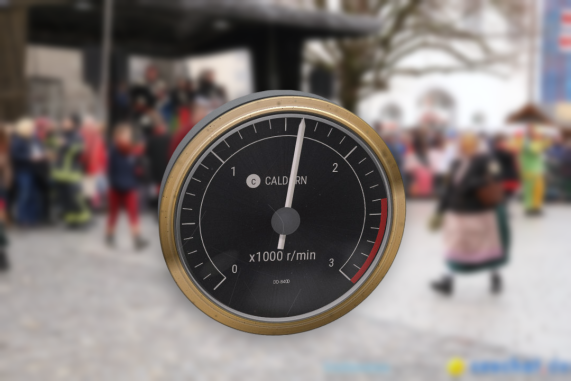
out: 1600 rpm
